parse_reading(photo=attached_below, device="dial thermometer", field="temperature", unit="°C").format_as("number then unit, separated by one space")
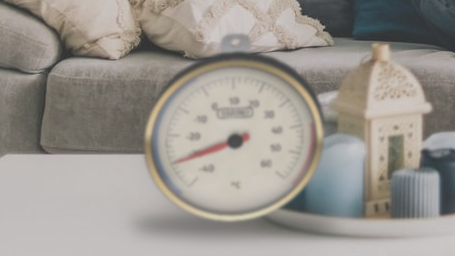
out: -30 °C
